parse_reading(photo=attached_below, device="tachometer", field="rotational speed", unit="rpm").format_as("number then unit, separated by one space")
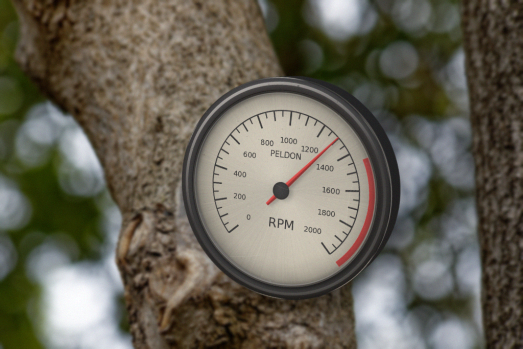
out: 1300 rpm
